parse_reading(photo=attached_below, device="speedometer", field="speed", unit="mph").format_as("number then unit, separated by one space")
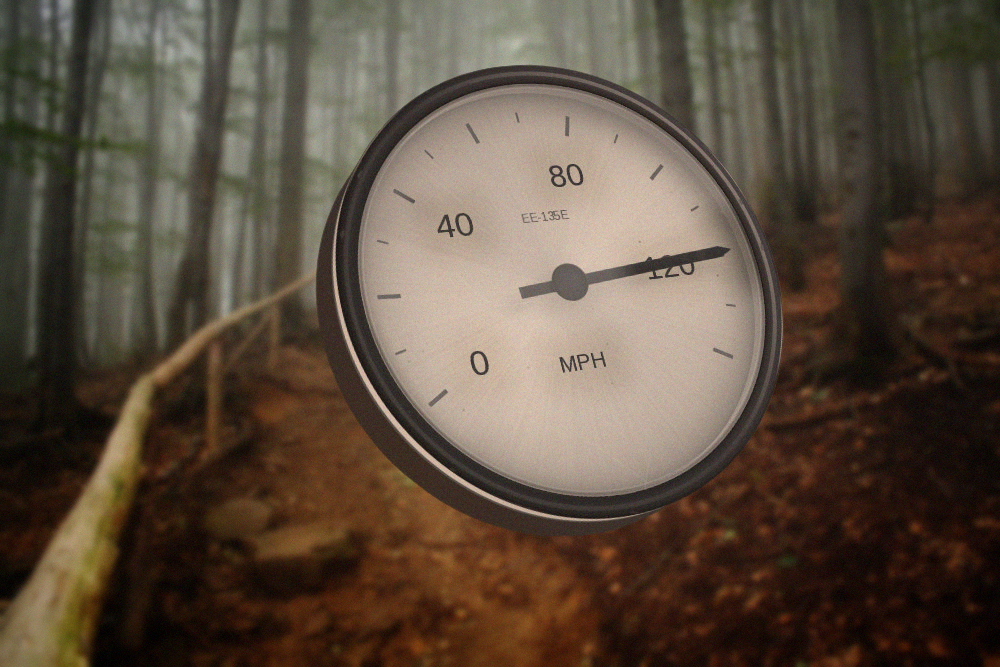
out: 120 mph
